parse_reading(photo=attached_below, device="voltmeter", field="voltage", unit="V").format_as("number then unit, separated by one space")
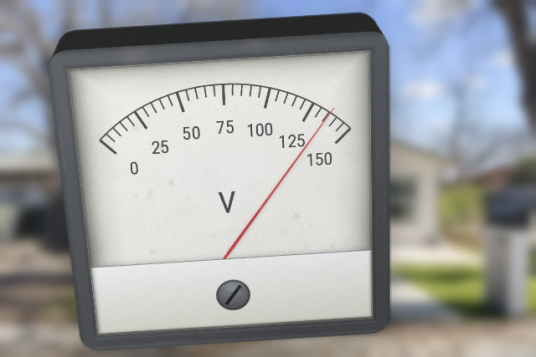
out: 135 V
